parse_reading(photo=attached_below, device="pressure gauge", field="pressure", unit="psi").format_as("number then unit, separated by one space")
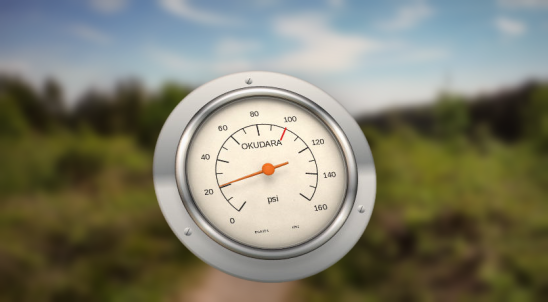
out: 20 psi
